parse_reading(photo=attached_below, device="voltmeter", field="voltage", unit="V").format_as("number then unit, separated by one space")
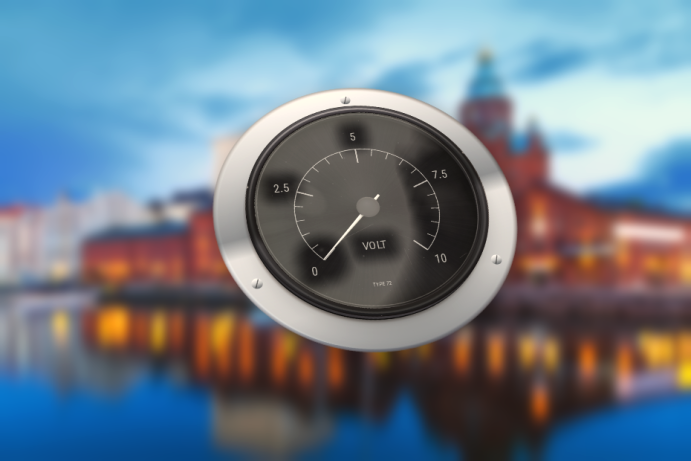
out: 0 V
